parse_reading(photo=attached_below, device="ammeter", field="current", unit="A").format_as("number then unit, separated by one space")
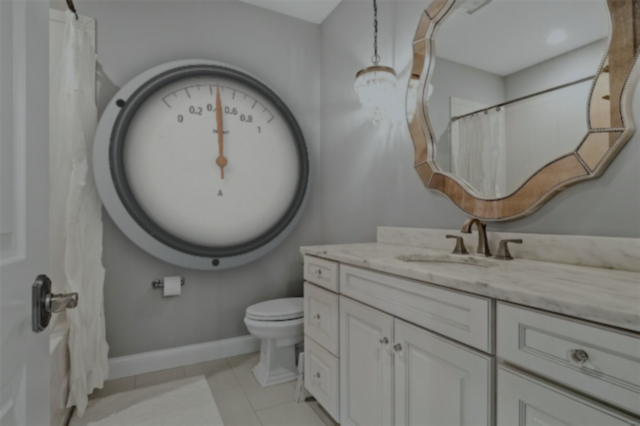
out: 0.45 A
